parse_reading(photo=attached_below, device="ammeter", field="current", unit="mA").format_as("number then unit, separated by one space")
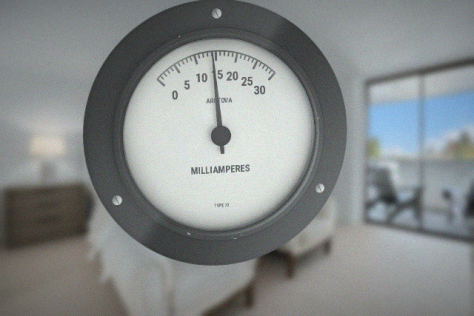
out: 14 mA
